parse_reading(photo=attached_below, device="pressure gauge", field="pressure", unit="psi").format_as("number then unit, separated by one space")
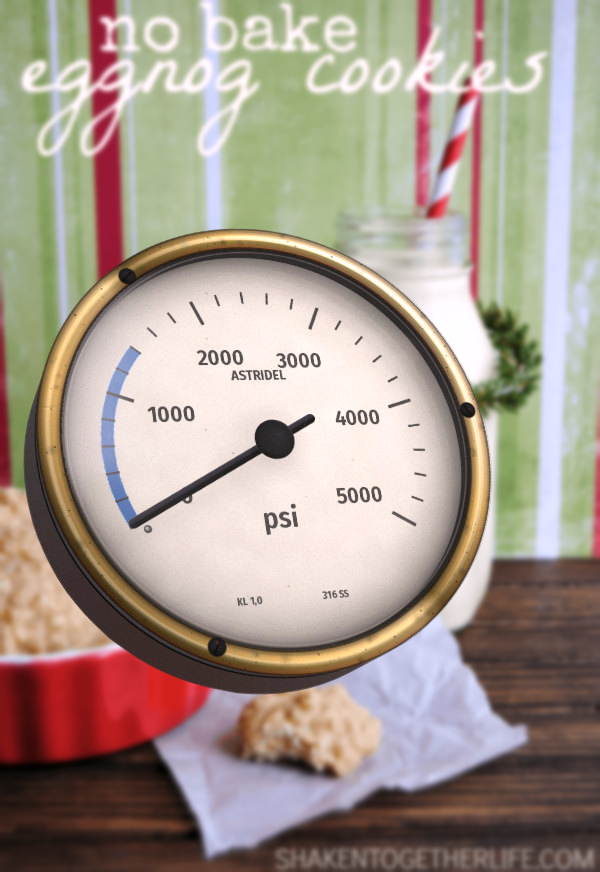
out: 0 psi
